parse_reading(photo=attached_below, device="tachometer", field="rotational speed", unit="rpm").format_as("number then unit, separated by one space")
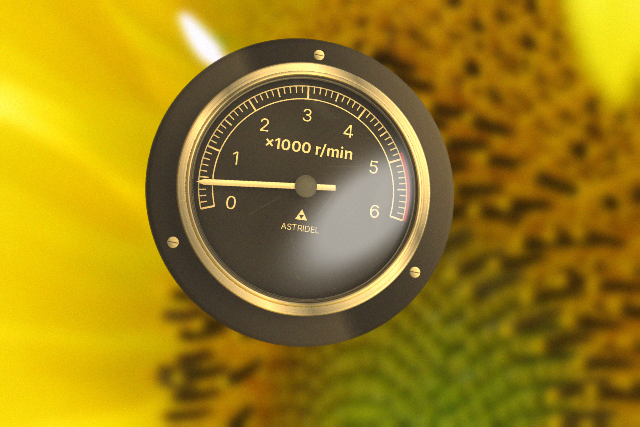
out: 400 rpm
